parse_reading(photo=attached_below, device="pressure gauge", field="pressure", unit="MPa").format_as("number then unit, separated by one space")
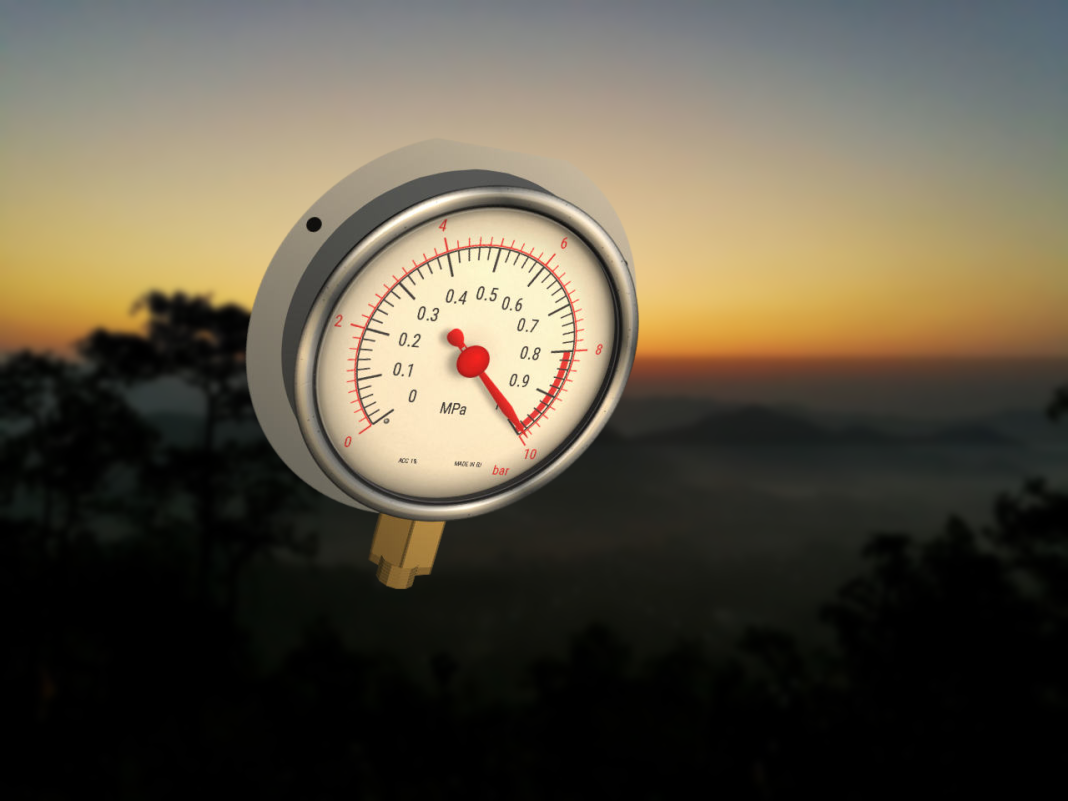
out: 0.99 MPa
